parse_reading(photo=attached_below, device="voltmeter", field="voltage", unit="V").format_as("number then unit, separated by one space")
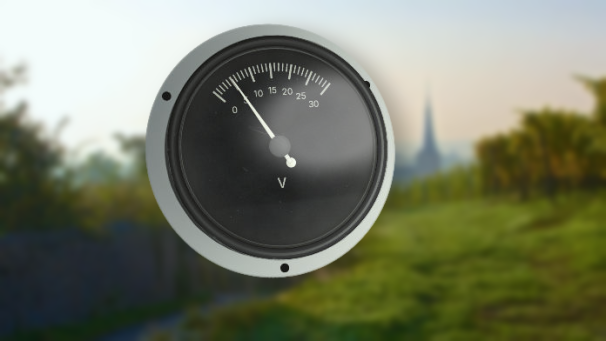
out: 5 V
